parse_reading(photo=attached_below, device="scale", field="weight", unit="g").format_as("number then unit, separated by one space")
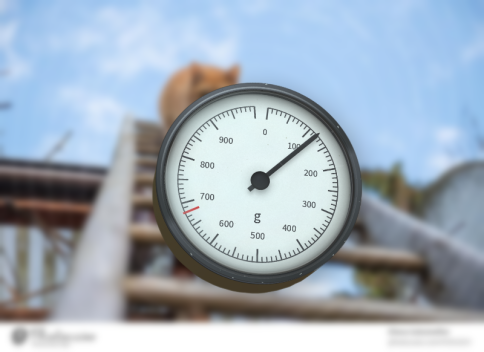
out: 120 g
